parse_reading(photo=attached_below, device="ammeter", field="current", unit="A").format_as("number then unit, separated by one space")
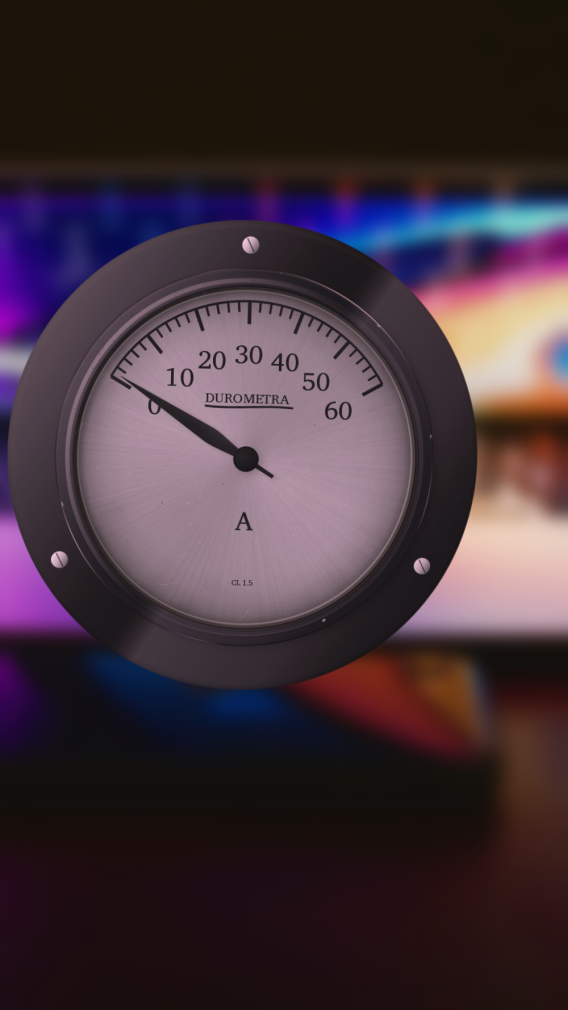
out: 1 A
